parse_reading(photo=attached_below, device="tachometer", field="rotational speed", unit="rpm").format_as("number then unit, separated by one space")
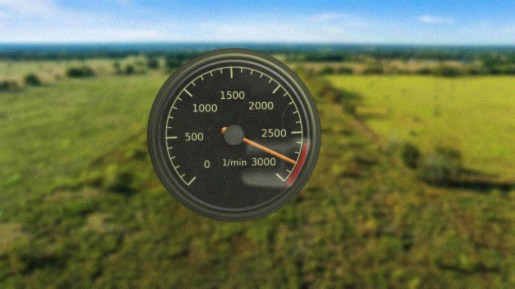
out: 2800 rpm
